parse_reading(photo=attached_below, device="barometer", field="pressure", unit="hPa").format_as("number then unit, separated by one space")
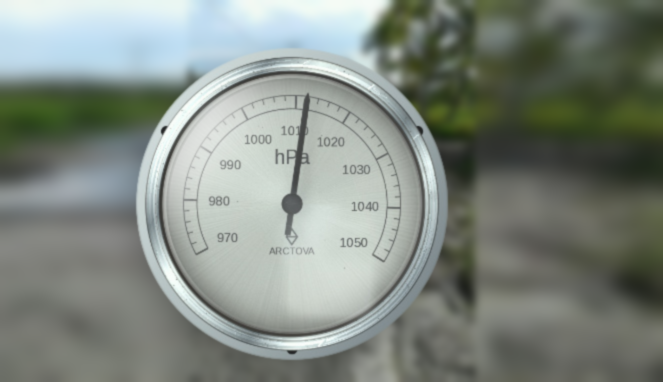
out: 1012 hPa
